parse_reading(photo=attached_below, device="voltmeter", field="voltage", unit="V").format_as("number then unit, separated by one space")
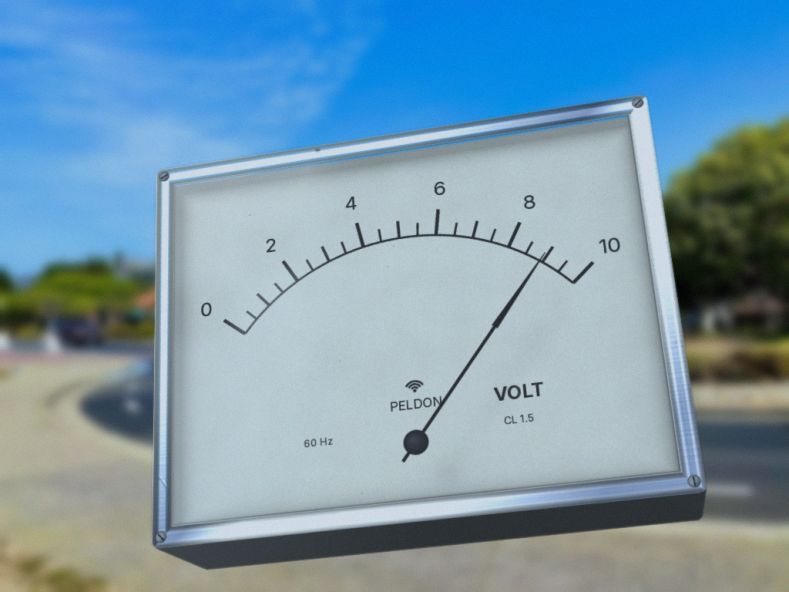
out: 9 V
